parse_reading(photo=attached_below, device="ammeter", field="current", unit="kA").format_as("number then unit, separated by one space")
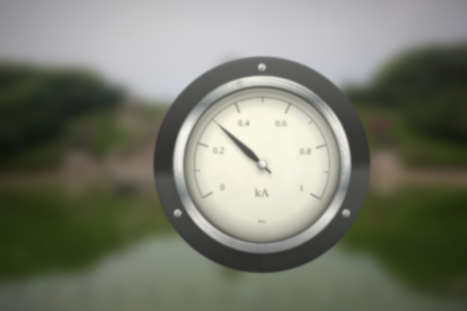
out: 0.3 kA
